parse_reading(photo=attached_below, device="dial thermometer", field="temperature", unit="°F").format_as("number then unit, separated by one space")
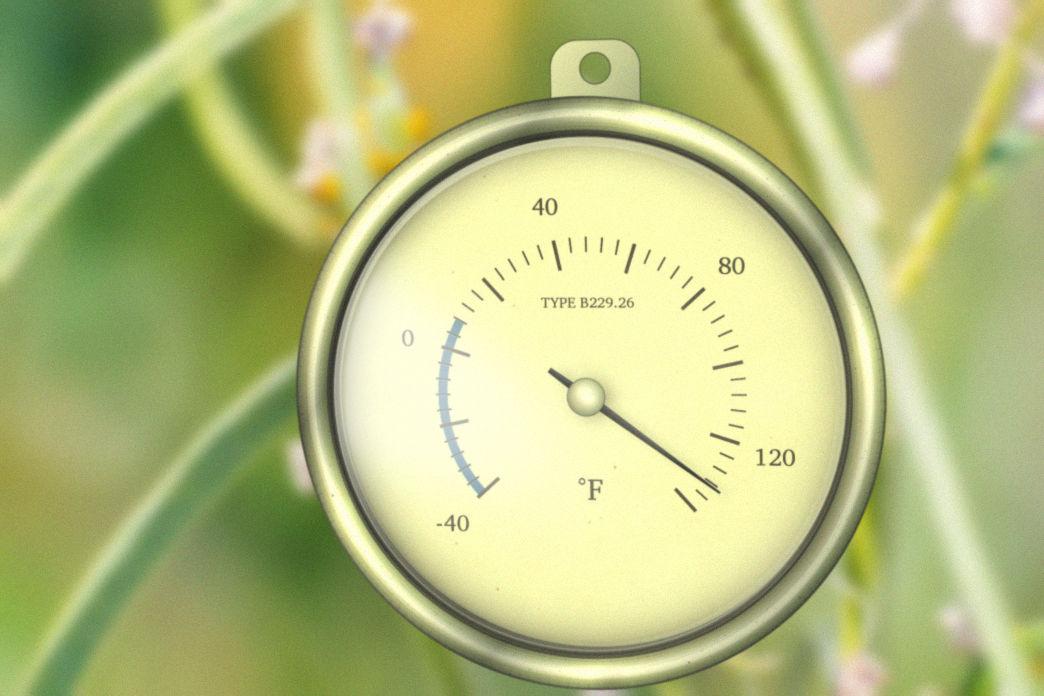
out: 132 °F
